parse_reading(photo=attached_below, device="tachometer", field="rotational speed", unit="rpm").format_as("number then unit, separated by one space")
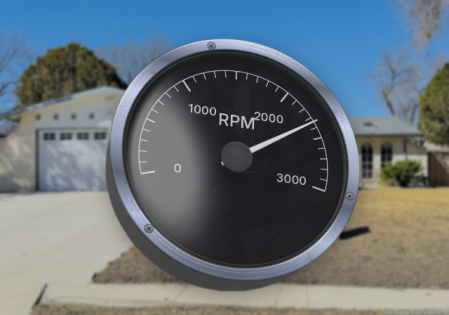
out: 2350 rpm
